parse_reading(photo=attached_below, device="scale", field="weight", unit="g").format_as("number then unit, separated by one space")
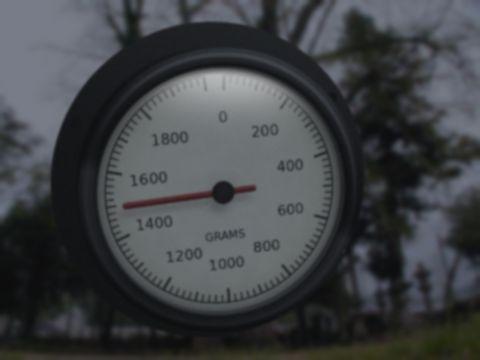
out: 1500 g
